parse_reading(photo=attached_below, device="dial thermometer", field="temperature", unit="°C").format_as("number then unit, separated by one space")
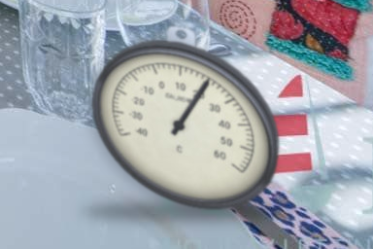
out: 20 °C
